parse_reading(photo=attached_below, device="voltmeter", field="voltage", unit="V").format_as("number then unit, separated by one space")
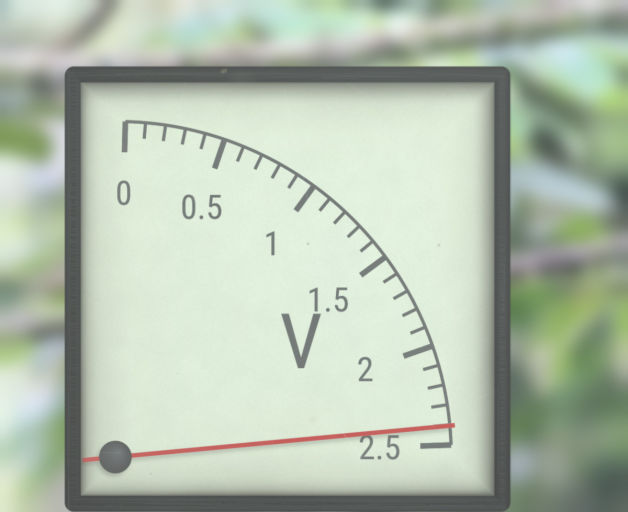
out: 2.4 V
